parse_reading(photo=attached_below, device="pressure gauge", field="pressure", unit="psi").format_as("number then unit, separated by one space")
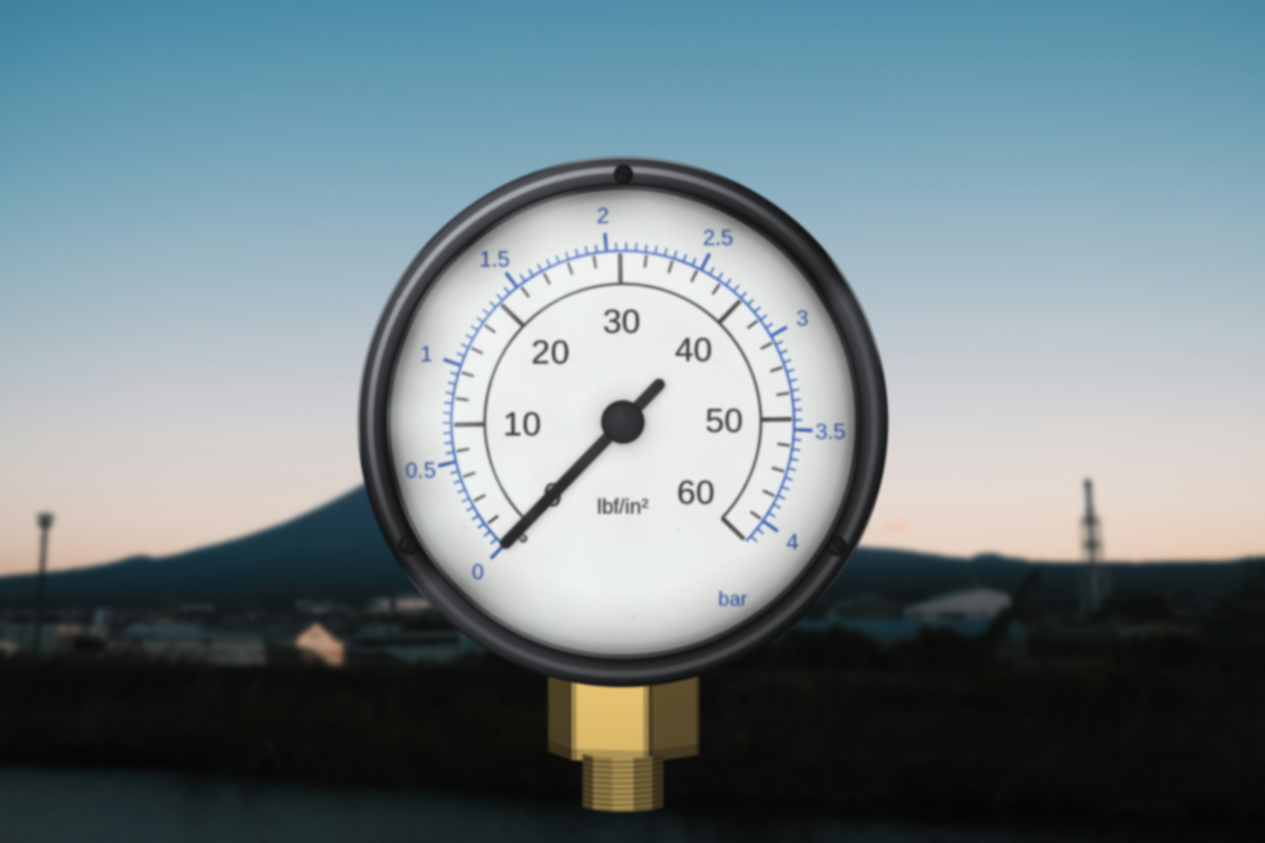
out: 0 psi
